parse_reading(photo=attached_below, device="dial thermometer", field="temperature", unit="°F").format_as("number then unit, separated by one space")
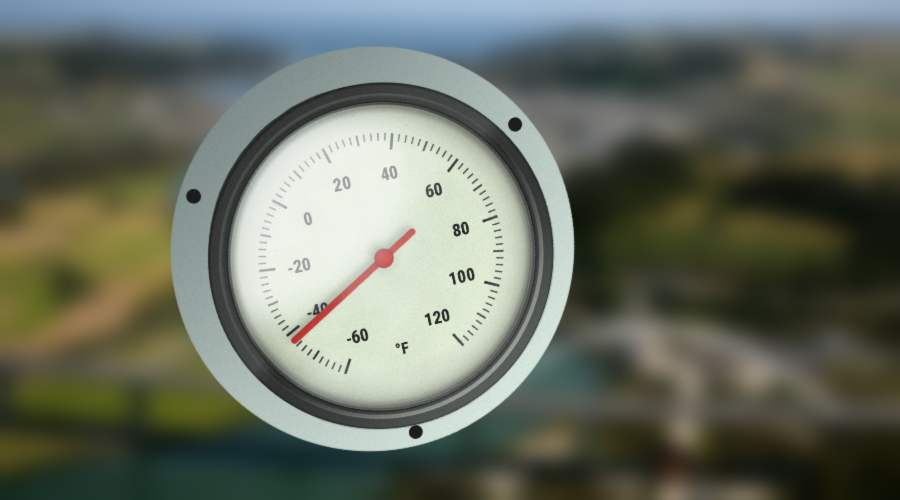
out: -42 °F
